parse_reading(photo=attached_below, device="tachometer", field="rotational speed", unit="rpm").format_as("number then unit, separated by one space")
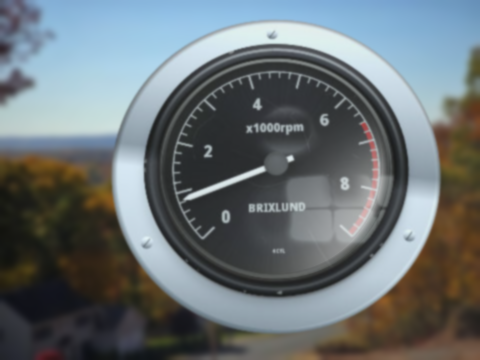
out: 800 rpm
